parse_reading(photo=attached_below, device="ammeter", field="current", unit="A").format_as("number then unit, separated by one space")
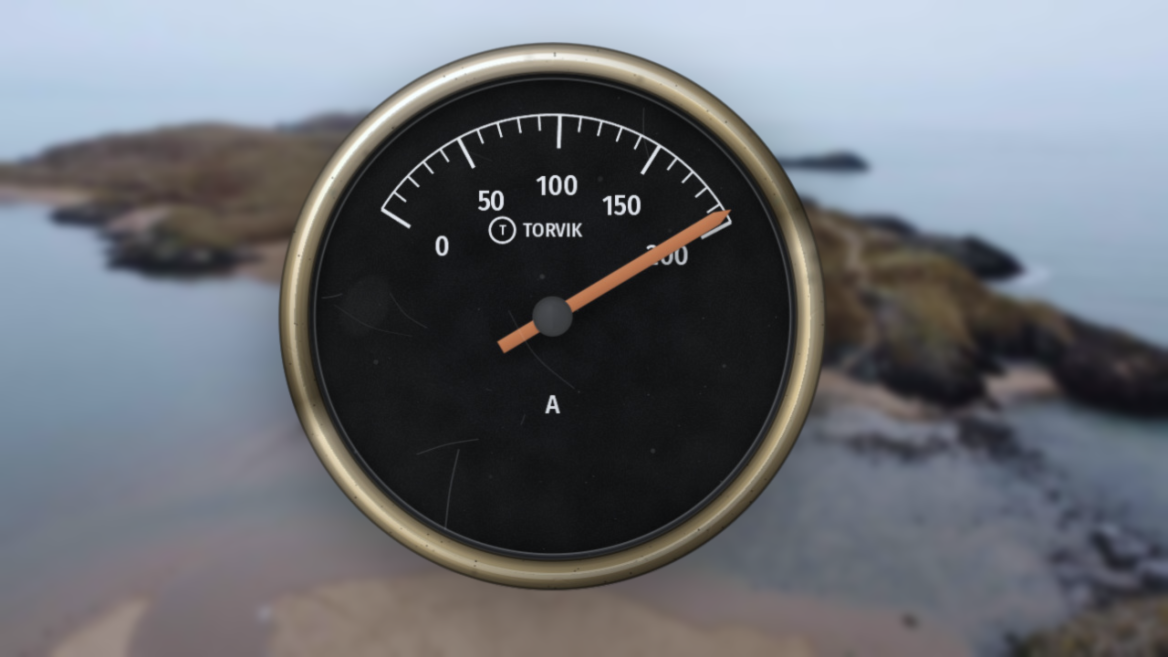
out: 195 A
